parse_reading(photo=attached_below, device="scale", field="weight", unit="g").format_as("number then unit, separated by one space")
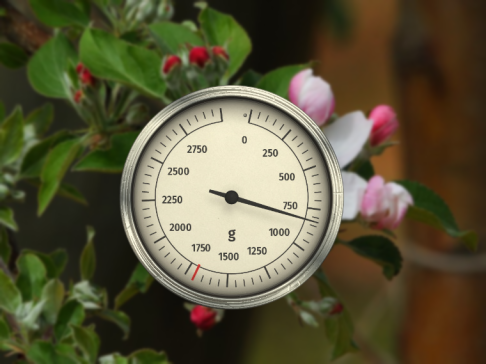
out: 825 g
